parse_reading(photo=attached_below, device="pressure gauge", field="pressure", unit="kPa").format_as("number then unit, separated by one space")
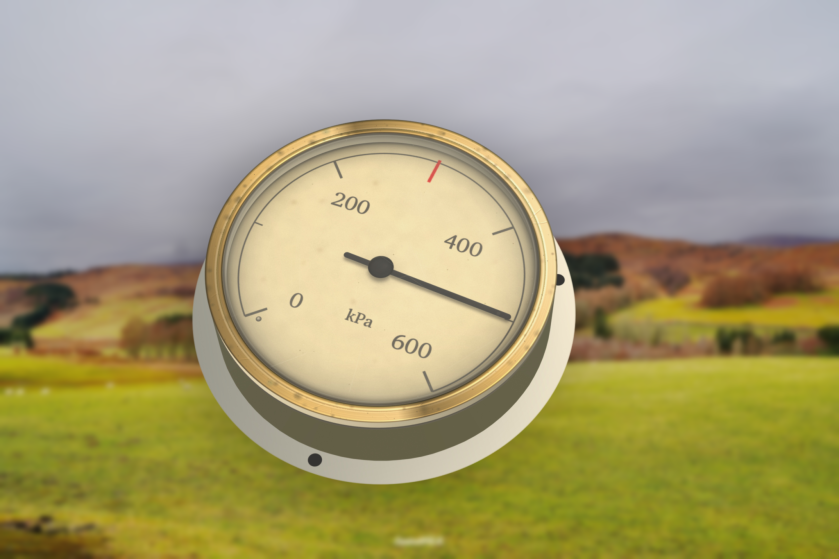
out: 500 kPa
